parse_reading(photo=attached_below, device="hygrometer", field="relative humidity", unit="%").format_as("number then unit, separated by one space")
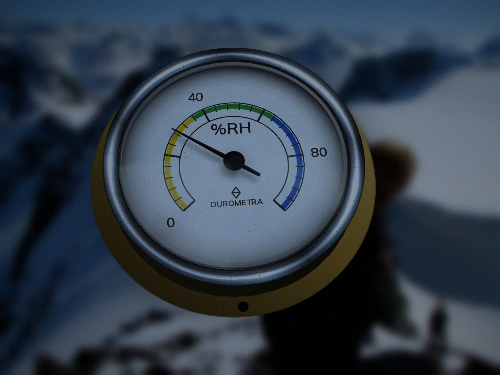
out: 28 %
